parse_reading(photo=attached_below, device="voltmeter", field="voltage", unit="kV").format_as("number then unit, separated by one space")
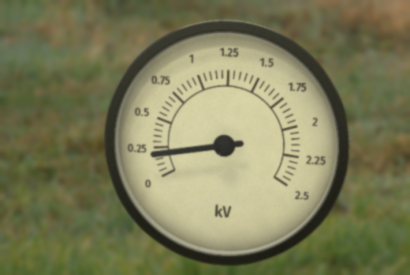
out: 0.2 kV
